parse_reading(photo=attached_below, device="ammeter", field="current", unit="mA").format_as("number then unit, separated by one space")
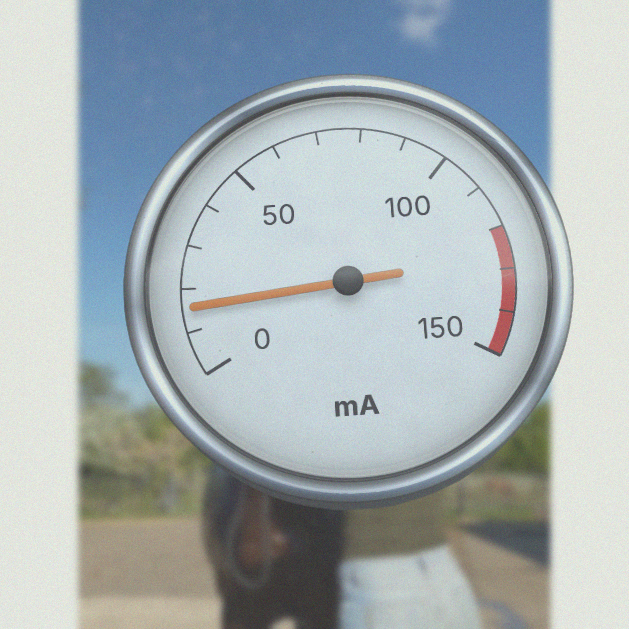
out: 15 mA
